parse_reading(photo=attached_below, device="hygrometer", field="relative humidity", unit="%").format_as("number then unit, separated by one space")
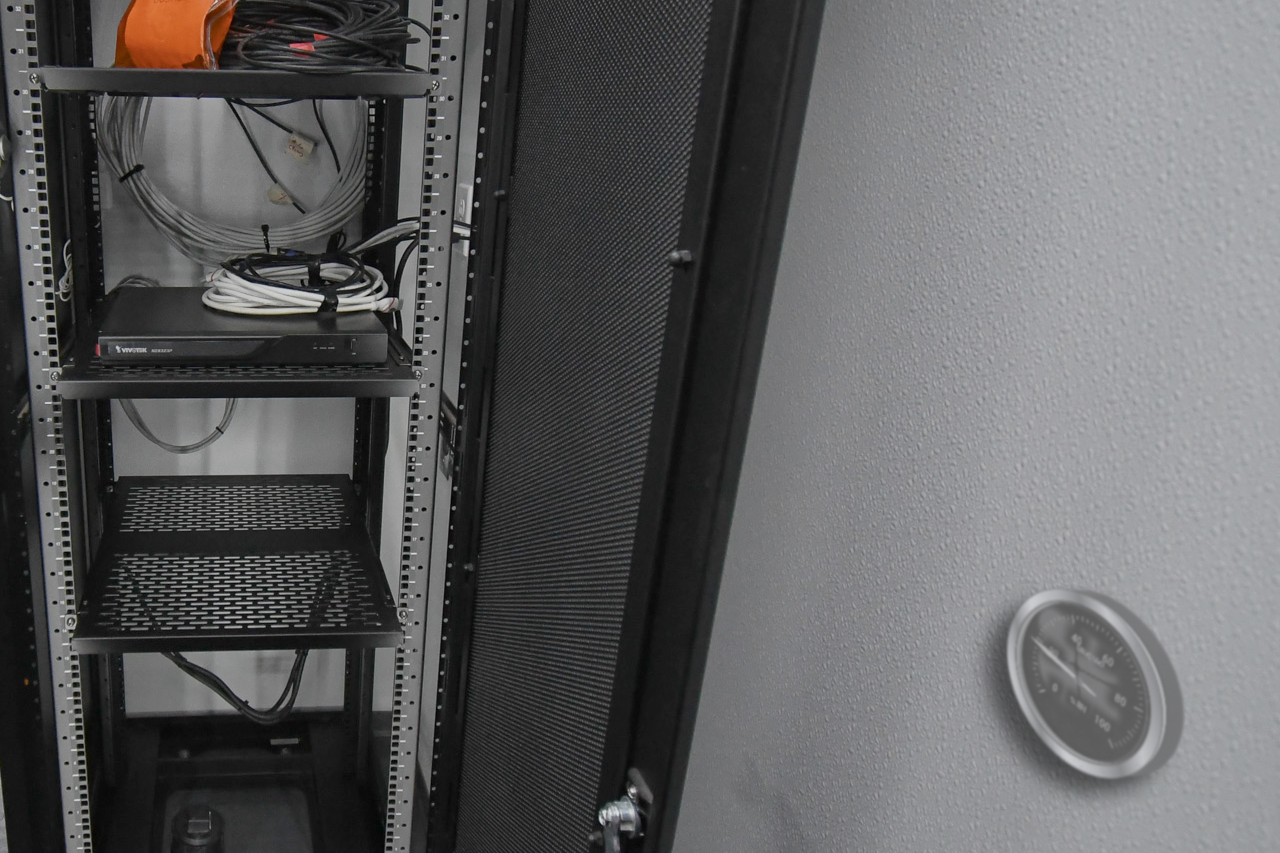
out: 20 %
